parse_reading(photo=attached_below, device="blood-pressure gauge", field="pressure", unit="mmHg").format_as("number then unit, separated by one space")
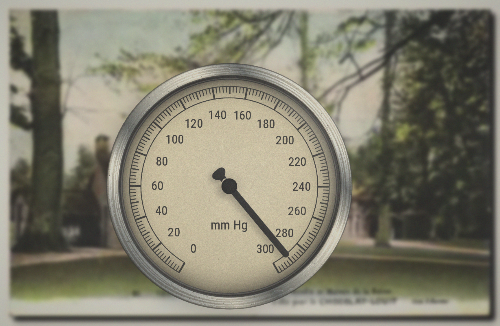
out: 290 mmHg
